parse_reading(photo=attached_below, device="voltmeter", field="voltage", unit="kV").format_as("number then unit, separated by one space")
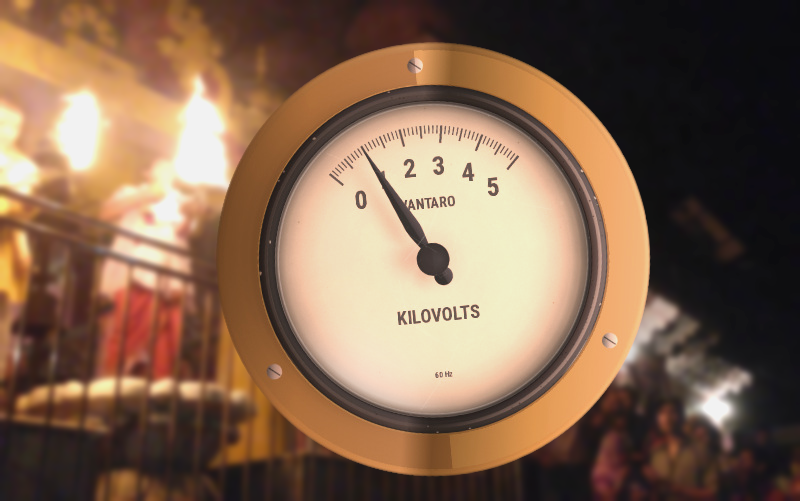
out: 1 kV
